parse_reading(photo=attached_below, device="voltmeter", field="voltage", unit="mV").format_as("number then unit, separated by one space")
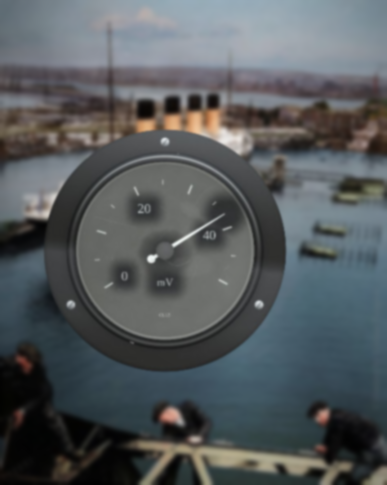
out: 37.5 mV
